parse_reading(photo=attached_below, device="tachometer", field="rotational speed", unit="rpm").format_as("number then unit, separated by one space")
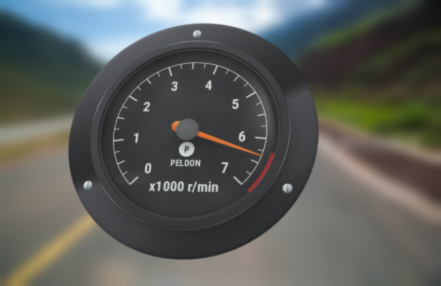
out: 6375 rpm
